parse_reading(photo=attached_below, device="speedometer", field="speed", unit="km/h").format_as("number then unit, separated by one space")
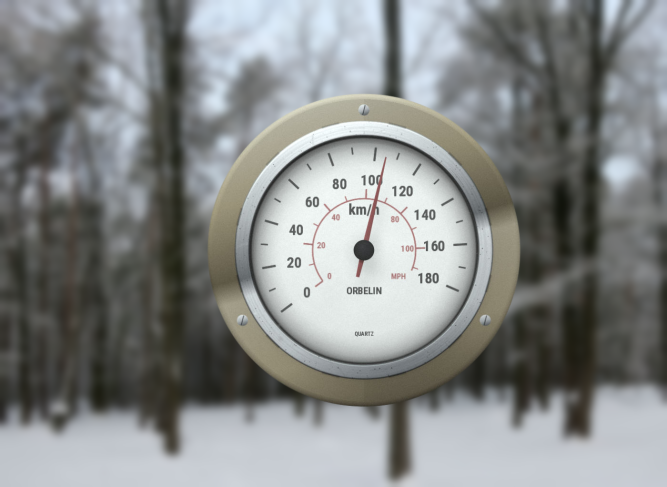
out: 105 km/h
